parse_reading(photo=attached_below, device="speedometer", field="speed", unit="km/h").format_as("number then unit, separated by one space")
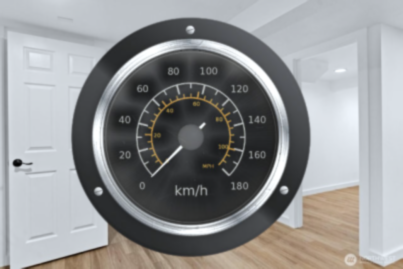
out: 0 km/h
